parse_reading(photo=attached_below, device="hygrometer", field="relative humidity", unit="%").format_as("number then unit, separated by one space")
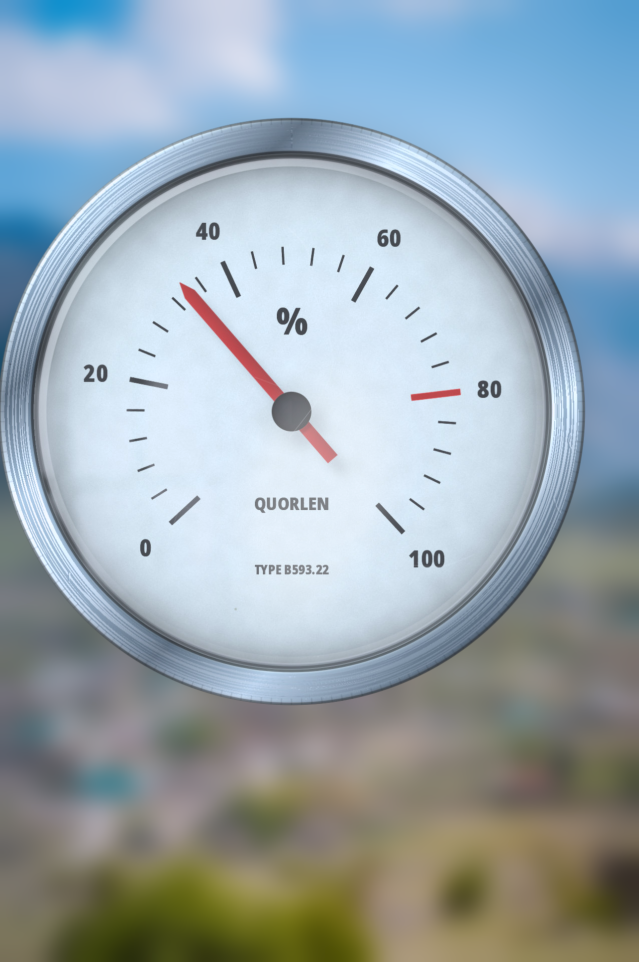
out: 34 %
